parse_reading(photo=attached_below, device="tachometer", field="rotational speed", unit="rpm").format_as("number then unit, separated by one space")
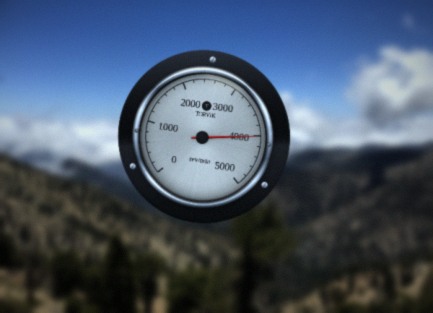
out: 4000 rpm
